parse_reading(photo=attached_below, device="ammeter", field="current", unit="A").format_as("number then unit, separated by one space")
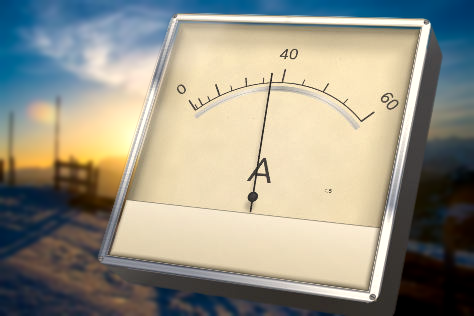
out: 37.5 A
